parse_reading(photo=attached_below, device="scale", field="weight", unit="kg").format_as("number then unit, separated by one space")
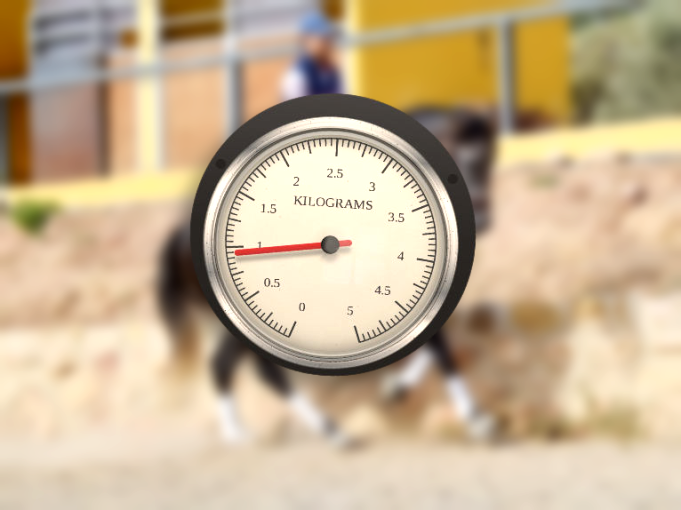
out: 0.95 kg
